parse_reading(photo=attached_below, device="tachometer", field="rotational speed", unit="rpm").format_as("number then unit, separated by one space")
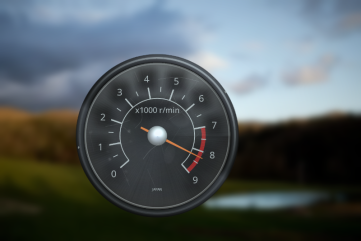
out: 8250 rpm
